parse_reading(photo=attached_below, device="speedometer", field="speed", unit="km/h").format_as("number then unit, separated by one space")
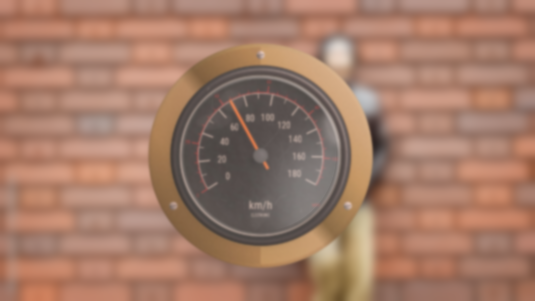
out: 70 km/h
